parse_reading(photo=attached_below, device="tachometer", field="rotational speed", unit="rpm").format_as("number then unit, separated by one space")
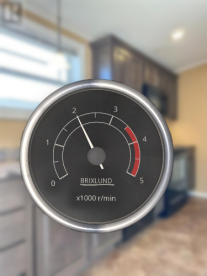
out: 2000 rpm
